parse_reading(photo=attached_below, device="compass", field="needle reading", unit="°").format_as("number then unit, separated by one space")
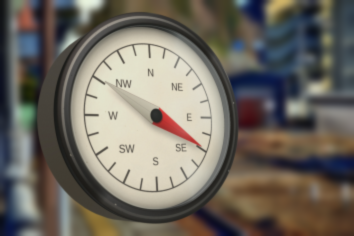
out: 120 °
